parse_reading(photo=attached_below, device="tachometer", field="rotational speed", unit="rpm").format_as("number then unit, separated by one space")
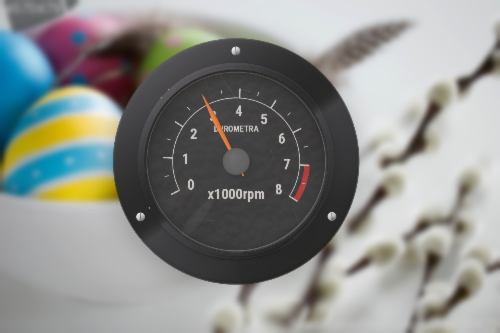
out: 3000 rpm
